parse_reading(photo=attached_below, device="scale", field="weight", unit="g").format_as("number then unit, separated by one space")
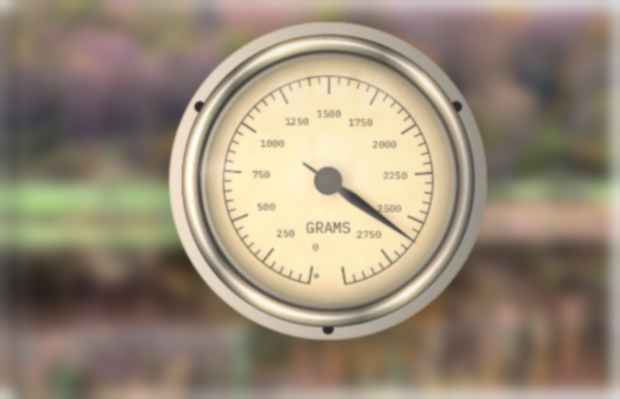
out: 2600 g
